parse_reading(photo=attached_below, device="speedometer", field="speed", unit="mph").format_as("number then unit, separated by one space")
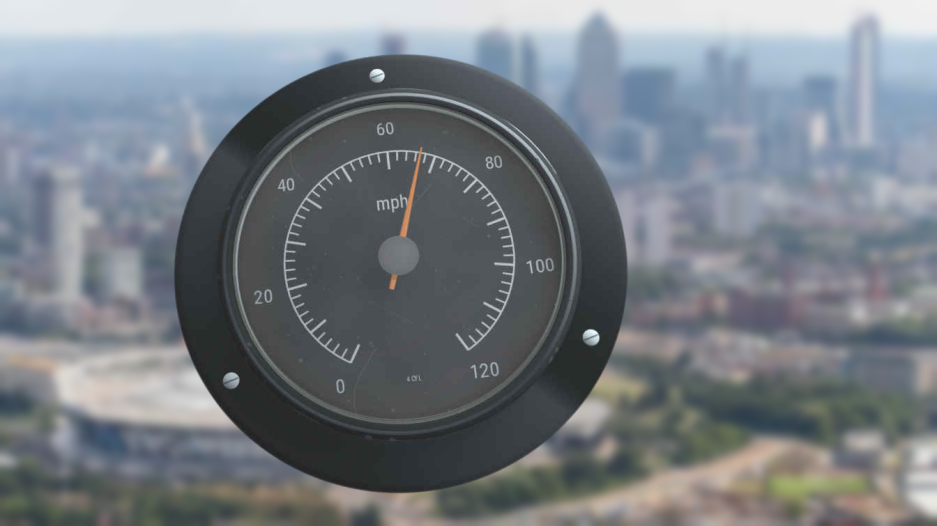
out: 67 mph
